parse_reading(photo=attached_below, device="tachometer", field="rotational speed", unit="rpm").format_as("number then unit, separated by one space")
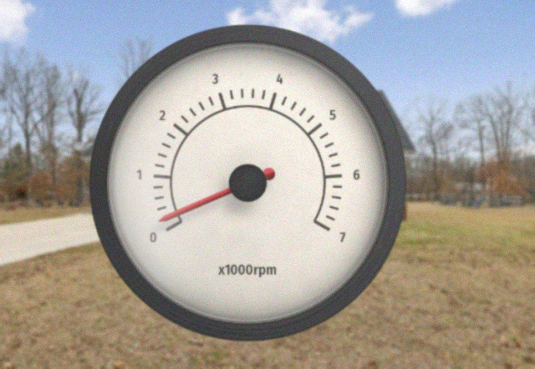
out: 200 rpm
